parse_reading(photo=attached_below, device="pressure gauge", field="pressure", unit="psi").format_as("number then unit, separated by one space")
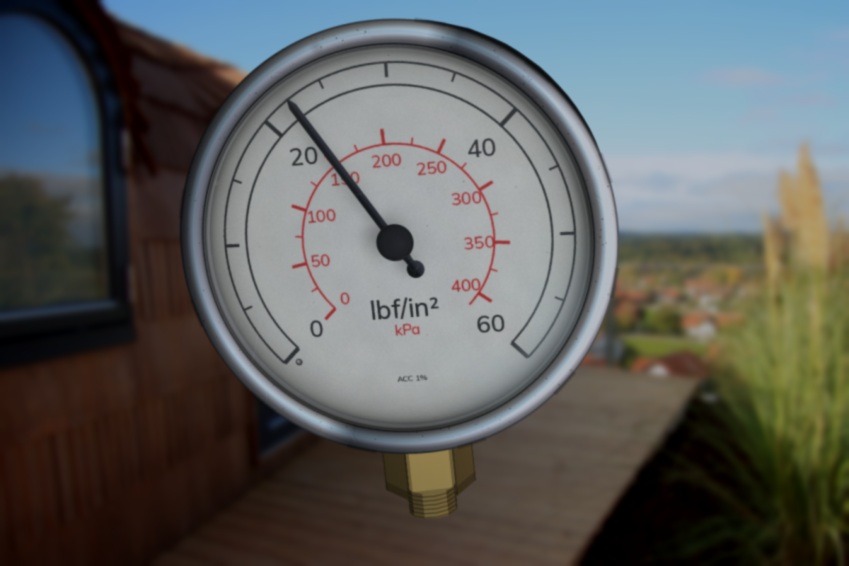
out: 22.5 psi
